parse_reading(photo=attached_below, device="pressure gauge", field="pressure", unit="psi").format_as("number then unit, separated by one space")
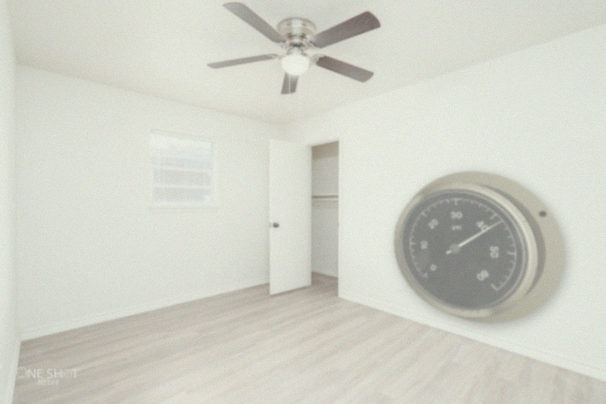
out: 42 psi
